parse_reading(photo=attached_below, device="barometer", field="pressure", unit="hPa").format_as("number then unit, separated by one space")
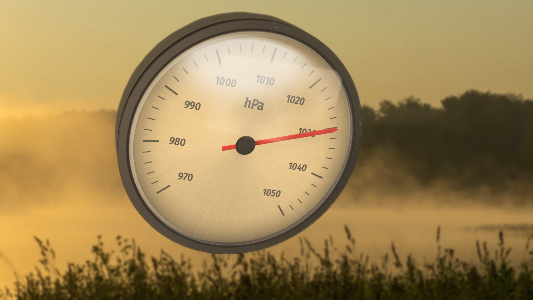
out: 1030 hPa
